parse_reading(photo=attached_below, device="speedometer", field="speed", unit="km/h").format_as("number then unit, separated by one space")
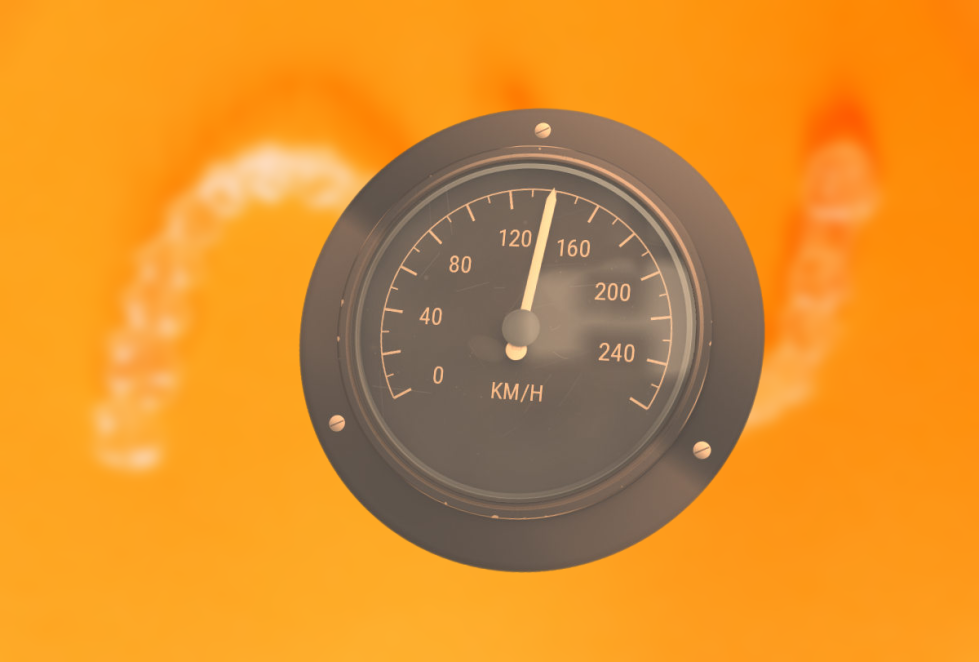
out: 140 km/h
